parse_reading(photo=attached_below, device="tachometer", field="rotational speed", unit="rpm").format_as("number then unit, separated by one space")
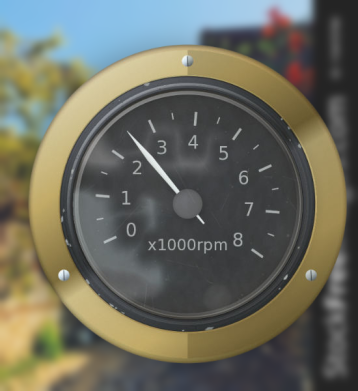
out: 2500 rpm
